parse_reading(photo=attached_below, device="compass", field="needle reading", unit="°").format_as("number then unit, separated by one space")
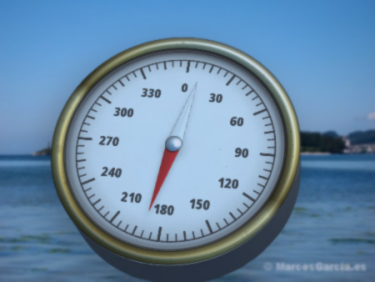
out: 190 °
